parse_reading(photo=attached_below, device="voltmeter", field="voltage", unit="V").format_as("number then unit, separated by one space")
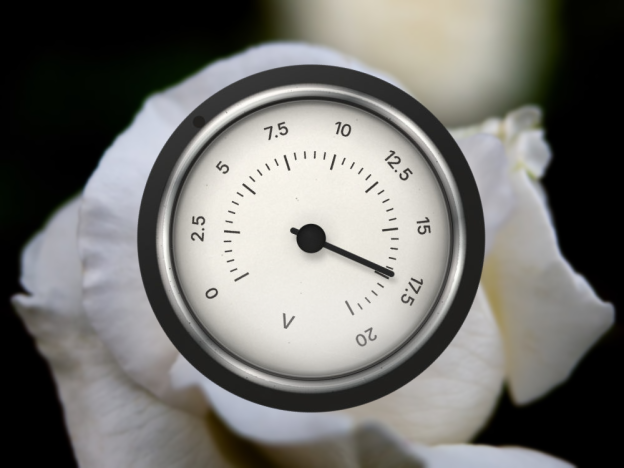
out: 17.25 V
